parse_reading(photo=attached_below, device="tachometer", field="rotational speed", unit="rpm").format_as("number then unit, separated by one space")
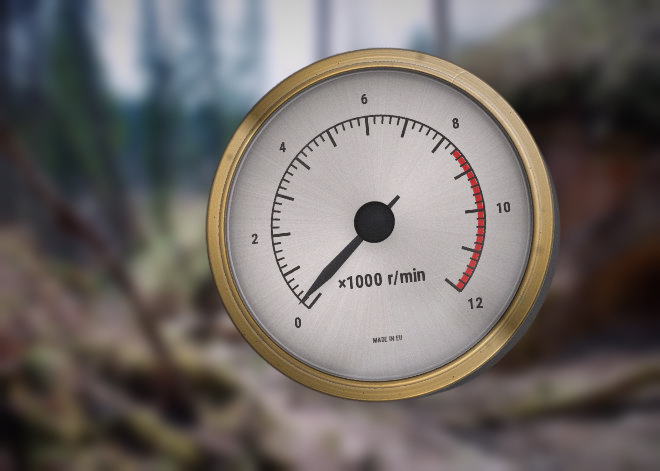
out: 200 rpm
